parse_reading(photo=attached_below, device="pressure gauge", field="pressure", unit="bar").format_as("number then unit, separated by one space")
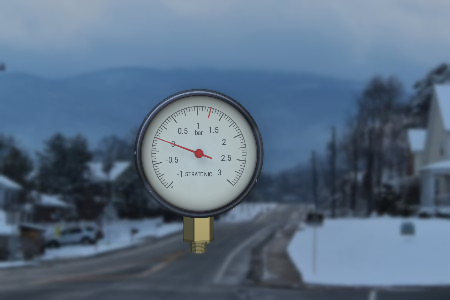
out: 0 bar
